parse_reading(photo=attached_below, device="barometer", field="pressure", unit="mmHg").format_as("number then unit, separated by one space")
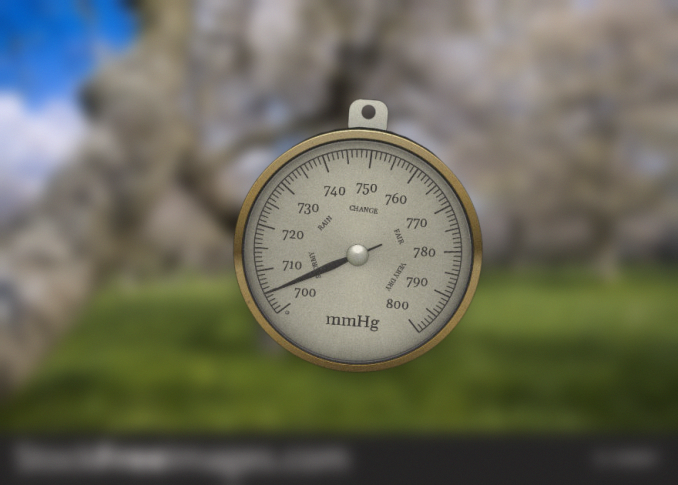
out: 705 mmHg
